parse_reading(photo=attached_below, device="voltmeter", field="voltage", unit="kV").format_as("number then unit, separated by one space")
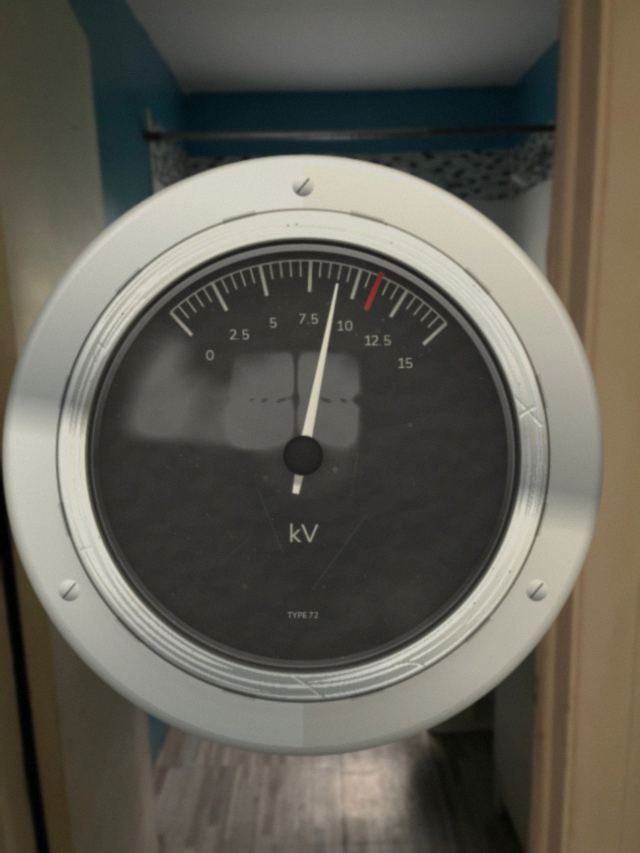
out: 9 kV
